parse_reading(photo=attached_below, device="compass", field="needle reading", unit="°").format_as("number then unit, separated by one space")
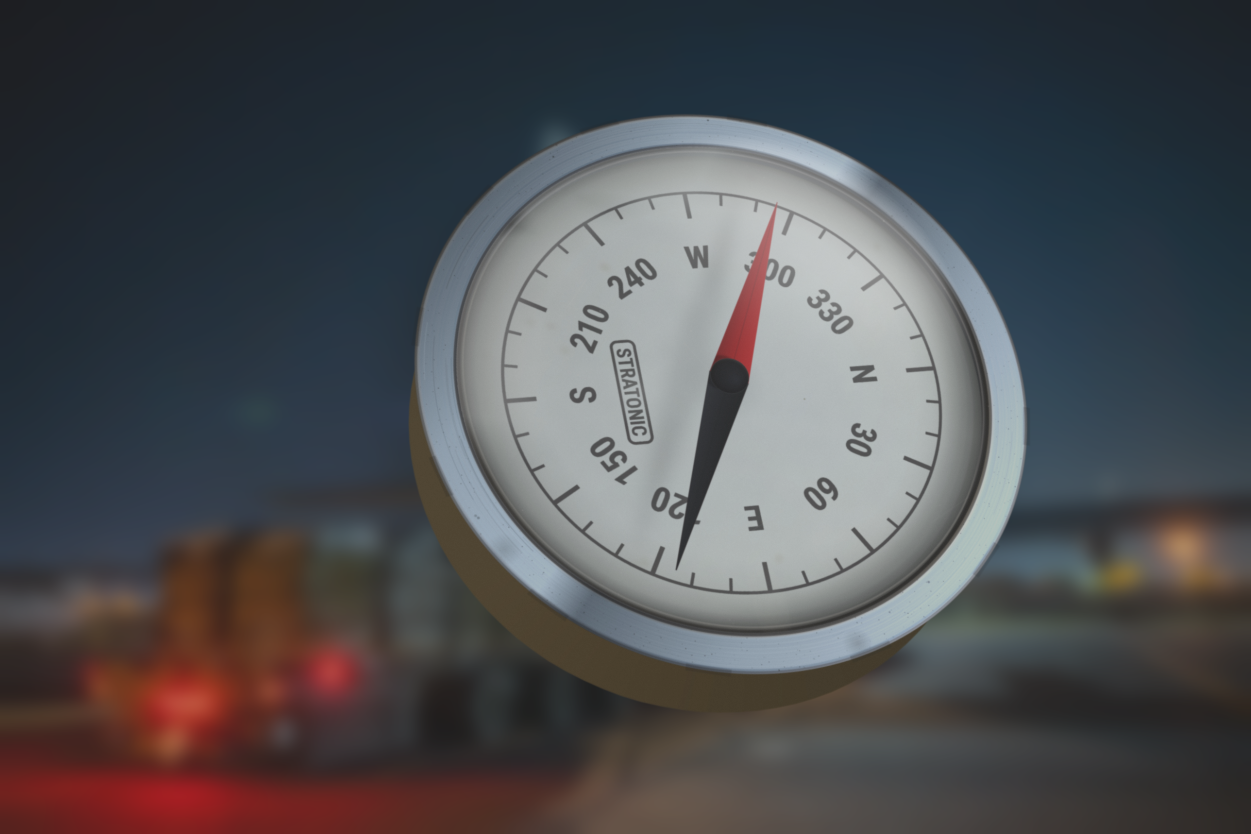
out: 295 °
